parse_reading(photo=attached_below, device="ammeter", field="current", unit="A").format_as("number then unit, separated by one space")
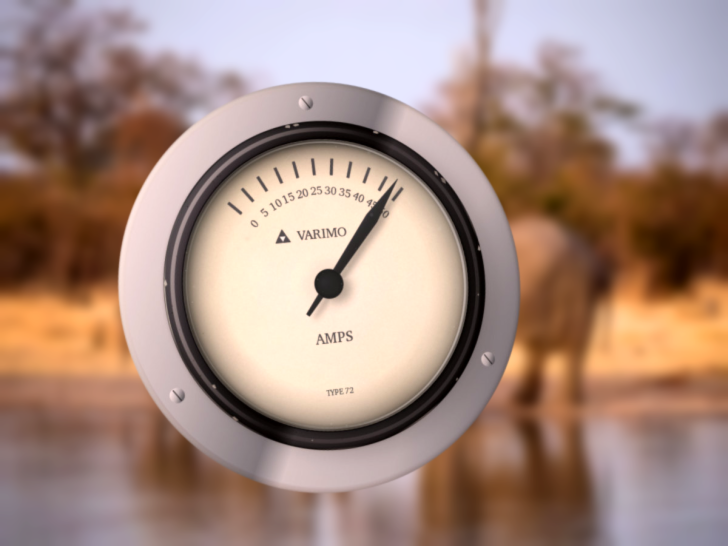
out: 47.5 A
